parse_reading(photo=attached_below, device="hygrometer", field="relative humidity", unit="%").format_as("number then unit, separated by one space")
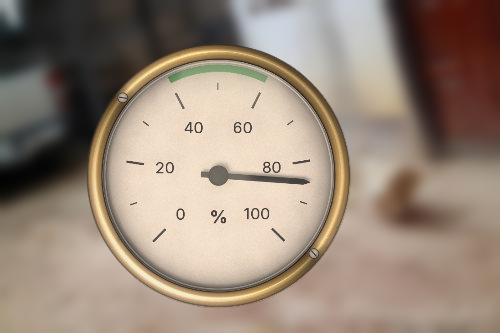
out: 85 %
